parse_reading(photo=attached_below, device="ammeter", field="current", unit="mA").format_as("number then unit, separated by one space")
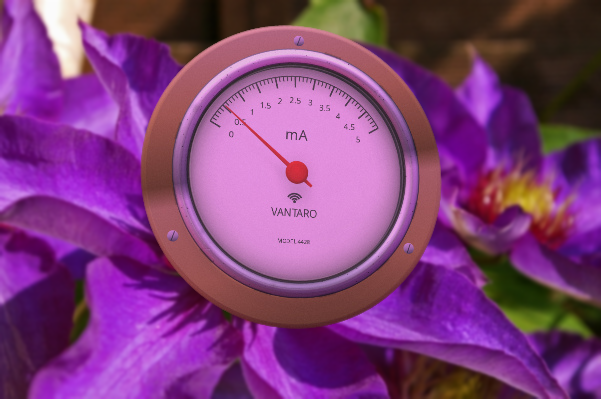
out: 0.5 mA
